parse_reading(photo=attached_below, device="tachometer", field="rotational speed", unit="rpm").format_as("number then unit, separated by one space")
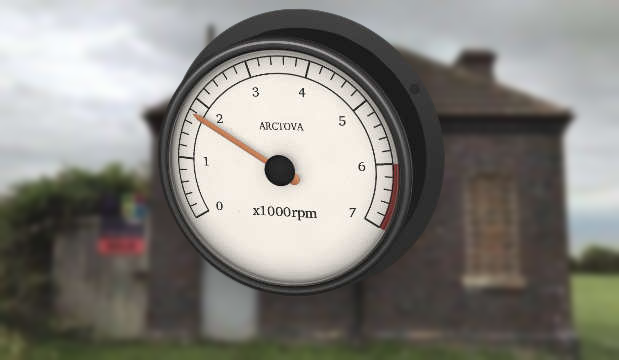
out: 1800 rpm
